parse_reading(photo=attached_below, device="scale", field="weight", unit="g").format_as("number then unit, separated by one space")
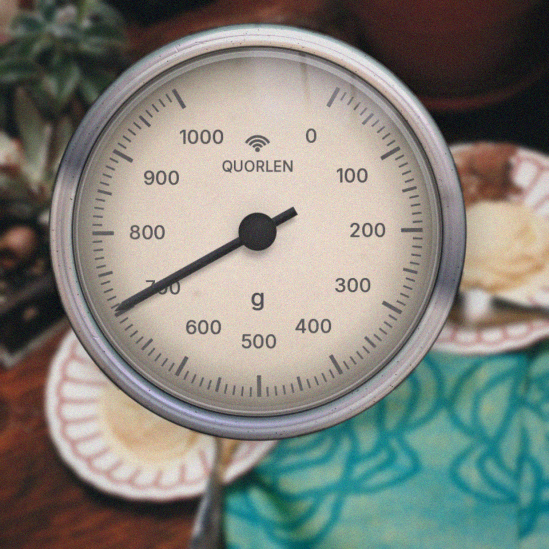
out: 705 g
